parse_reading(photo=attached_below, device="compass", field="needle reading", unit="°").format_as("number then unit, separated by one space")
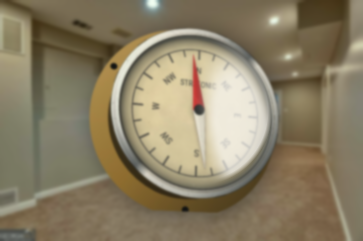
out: 352.5 °
